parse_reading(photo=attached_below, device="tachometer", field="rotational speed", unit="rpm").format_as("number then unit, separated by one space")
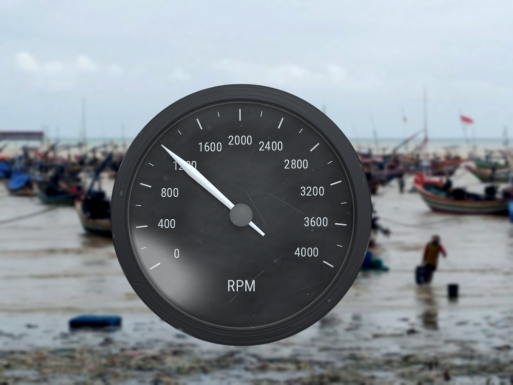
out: 1200 rpm
